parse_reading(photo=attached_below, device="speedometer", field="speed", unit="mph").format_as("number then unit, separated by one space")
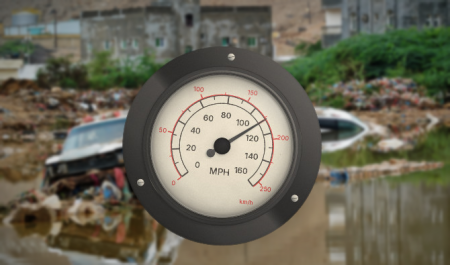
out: 110 mph
